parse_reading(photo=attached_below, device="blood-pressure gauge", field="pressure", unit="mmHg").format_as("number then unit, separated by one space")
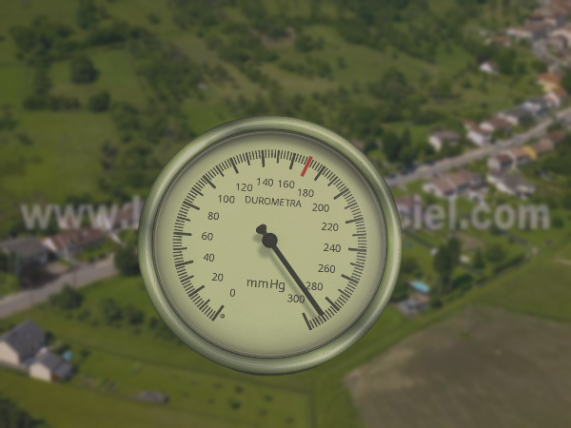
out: 290 mmHg
